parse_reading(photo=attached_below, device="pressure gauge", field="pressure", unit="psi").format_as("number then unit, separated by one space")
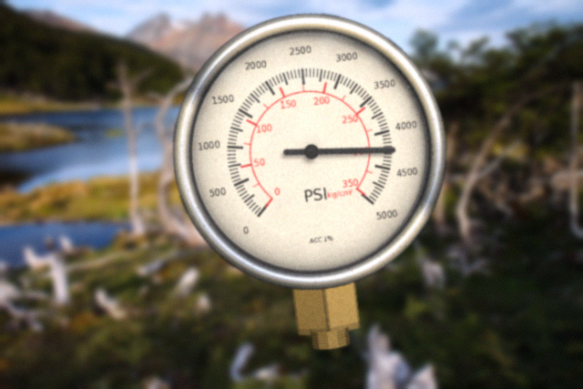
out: 4250 psi
